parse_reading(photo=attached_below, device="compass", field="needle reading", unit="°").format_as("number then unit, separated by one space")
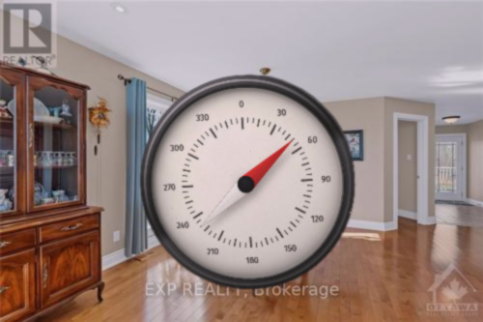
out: 50 °
